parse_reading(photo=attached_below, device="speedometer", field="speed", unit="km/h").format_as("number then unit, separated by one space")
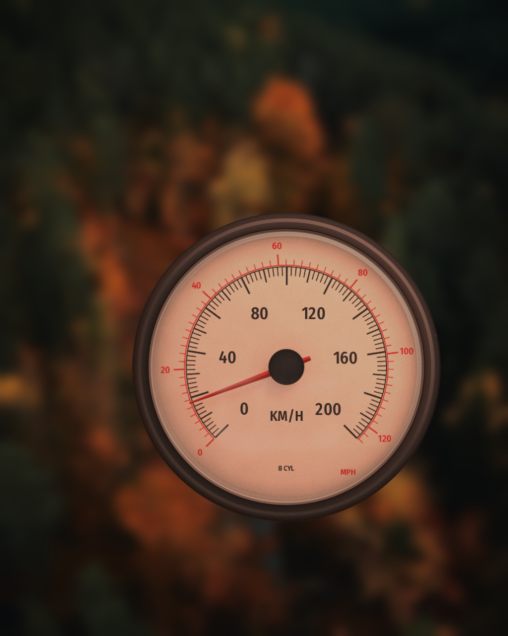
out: 18 km/h
